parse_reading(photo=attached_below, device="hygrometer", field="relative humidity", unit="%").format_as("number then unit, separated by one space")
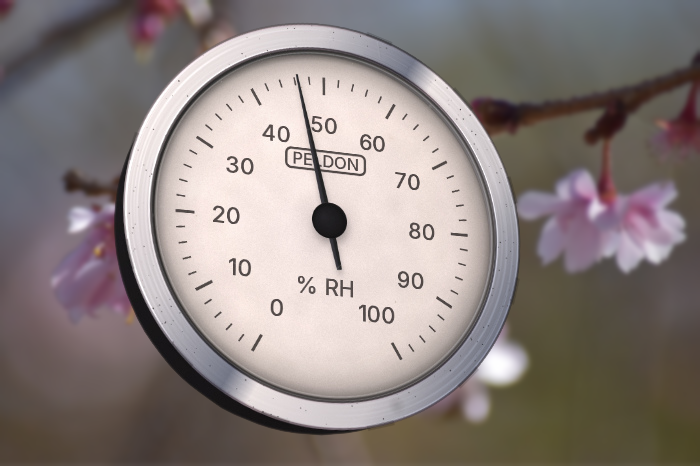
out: 46 %
